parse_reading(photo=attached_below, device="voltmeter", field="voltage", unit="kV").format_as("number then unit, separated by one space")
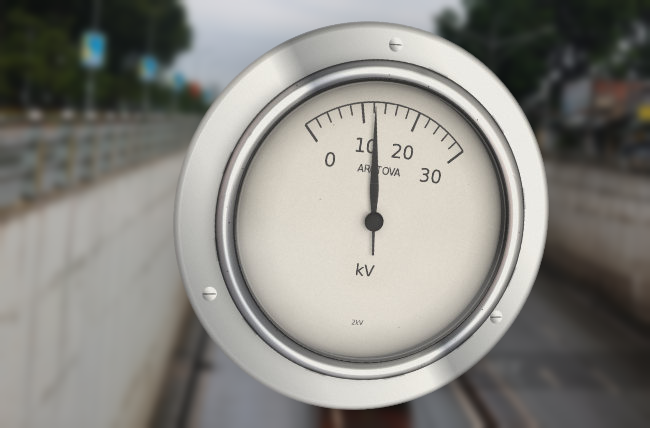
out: 12 kV
